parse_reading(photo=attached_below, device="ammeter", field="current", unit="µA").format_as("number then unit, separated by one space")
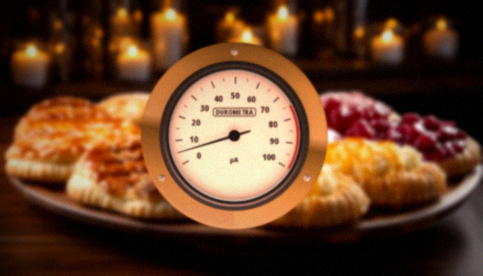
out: 5 µA
